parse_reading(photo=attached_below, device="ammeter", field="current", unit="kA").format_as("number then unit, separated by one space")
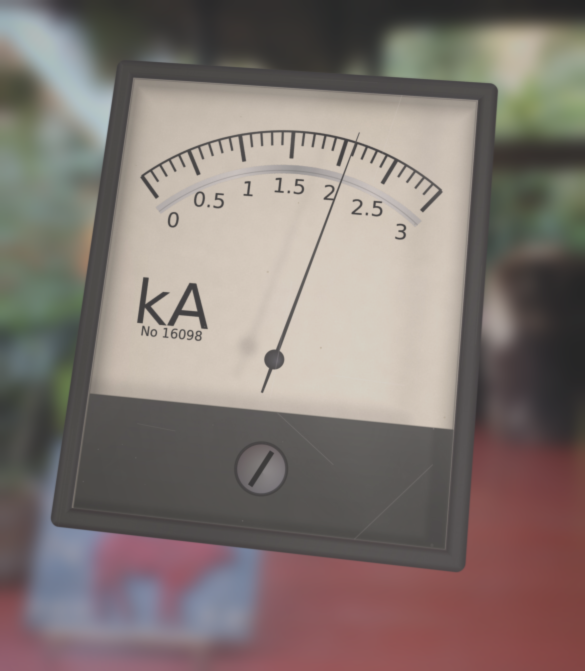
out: 2.1 kA
